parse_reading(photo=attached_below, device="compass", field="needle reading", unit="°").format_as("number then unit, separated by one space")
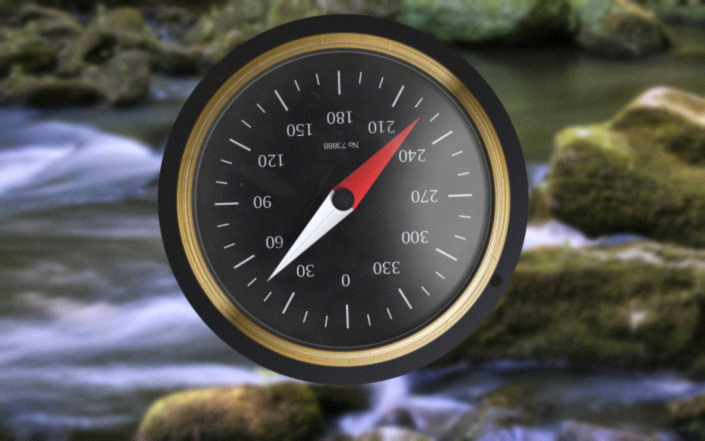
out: 225 °
